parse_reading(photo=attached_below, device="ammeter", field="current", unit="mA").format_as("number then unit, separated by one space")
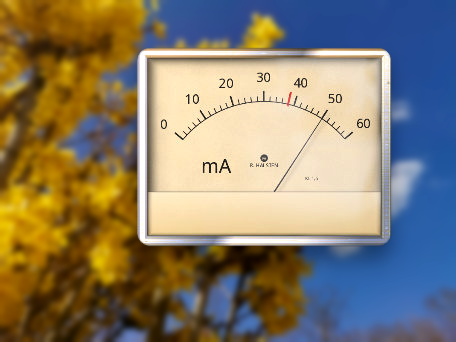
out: 50 mA
